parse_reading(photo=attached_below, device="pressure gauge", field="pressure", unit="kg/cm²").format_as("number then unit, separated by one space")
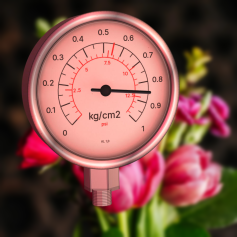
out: 0.85 kg/cm²
